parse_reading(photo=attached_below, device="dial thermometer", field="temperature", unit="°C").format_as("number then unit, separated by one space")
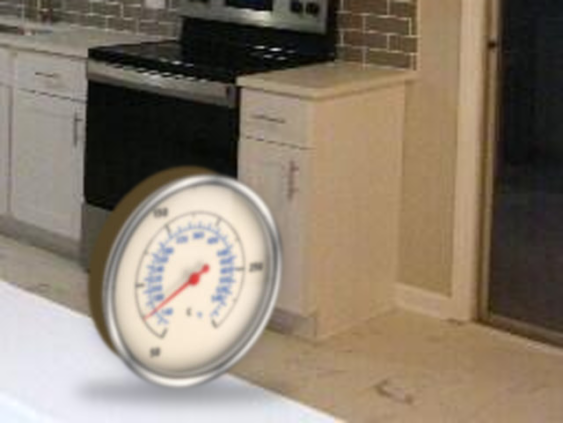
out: 75 °C
